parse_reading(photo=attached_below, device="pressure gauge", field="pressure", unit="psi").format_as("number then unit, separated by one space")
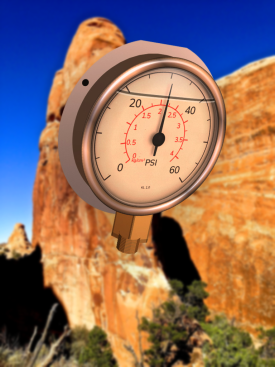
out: 30 psi
